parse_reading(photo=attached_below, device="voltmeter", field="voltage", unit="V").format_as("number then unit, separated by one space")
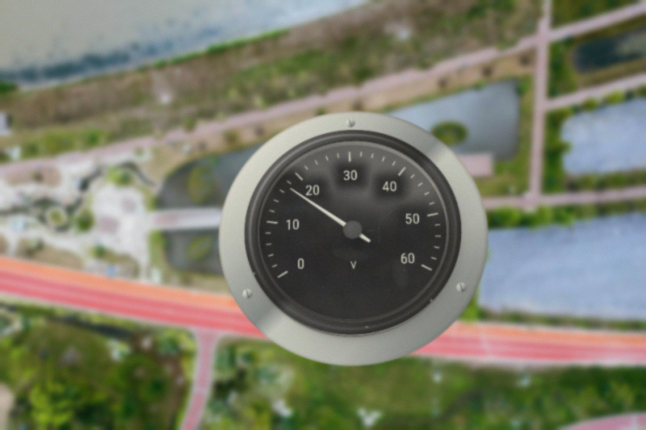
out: 17 V
